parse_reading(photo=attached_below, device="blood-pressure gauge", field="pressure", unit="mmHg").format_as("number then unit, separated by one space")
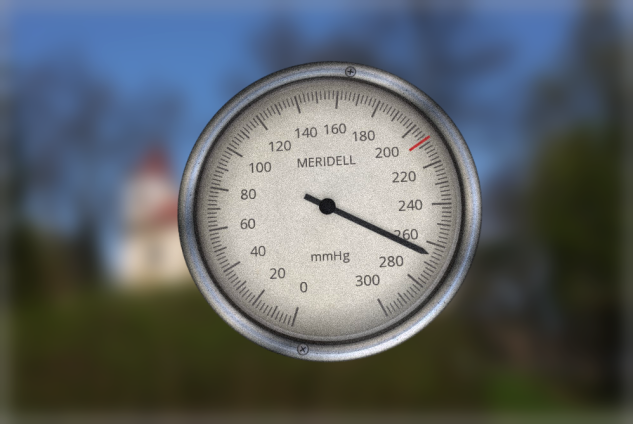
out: 266 mmHg
